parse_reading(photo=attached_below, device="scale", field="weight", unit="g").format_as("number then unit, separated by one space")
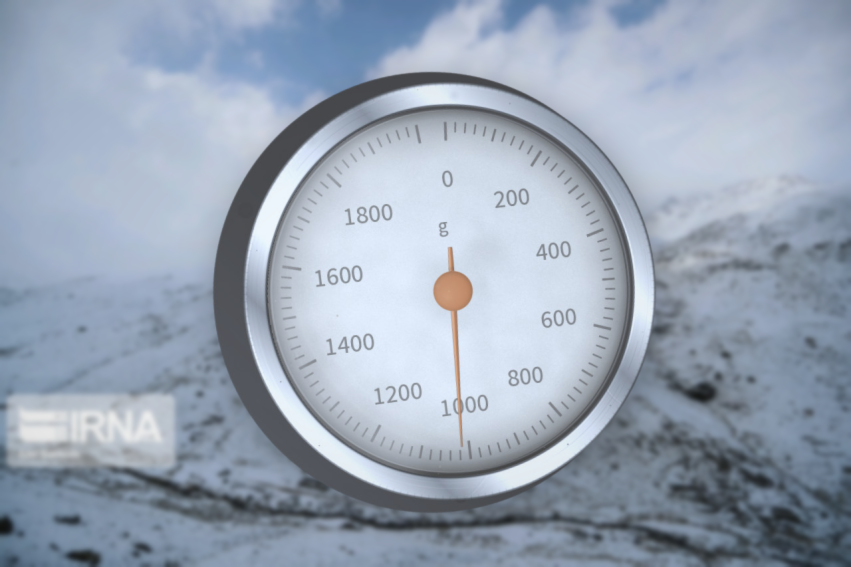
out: 1020 g
